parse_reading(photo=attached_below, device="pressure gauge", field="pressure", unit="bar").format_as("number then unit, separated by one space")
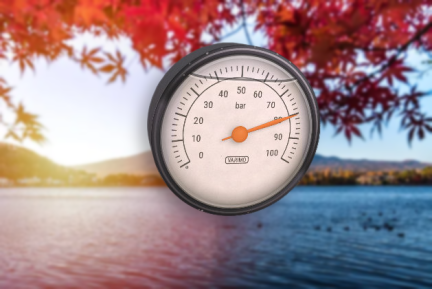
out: 80 bar
